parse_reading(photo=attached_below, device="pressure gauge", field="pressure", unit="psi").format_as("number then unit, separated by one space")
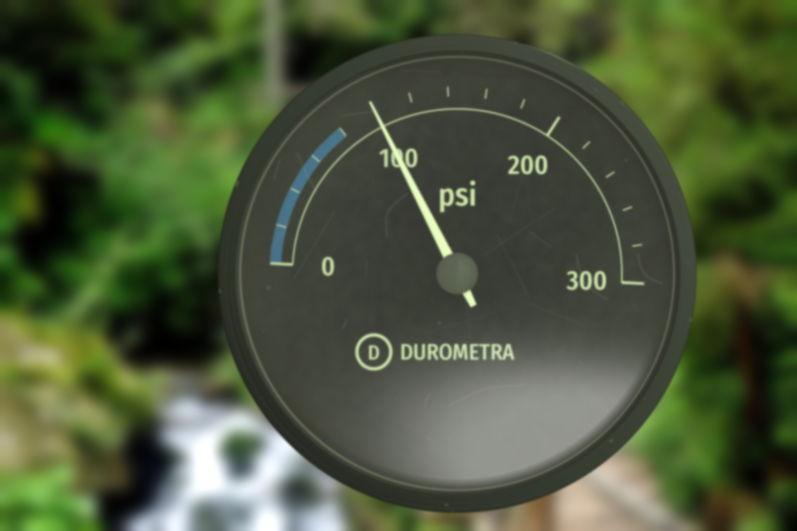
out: 100 psi
